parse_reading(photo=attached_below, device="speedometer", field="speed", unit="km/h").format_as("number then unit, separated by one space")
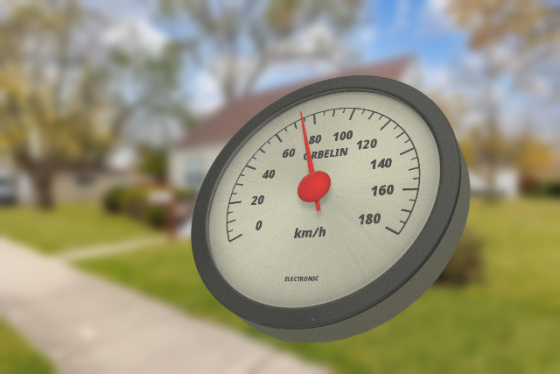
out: 75 km/h
